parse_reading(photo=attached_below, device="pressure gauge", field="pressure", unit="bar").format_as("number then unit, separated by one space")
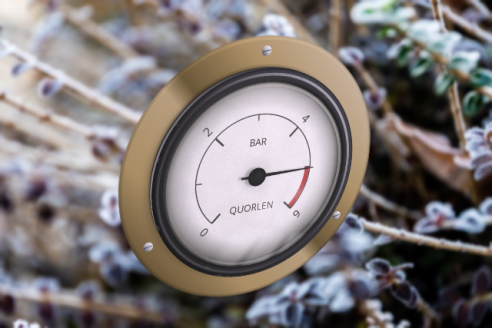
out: 5 bar
